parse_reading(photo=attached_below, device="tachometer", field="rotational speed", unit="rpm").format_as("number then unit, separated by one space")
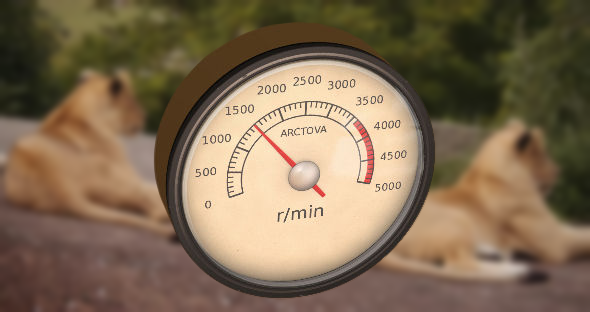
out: 1500 rpm
